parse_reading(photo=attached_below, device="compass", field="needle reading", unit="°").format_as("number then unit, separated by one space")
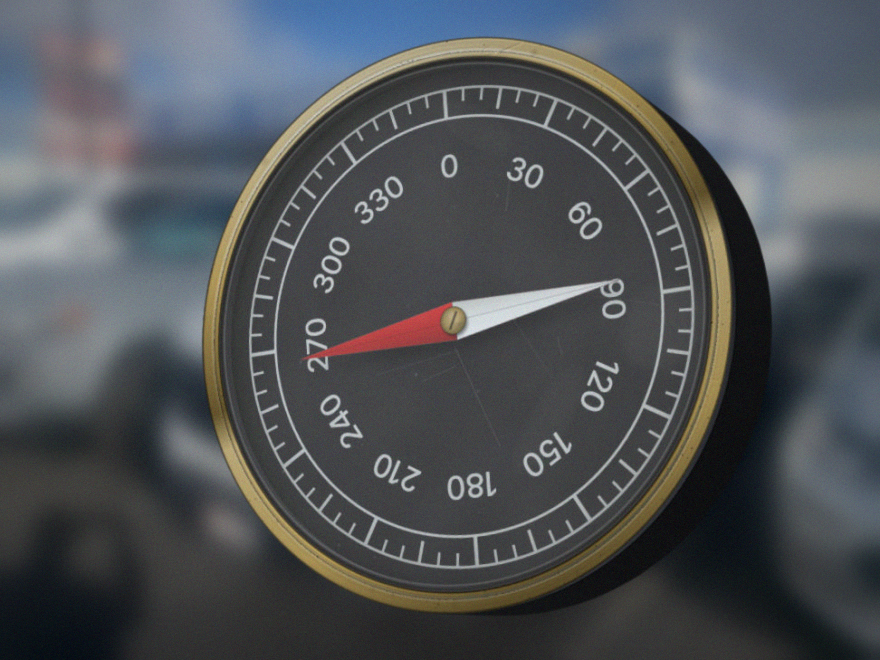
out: 265 °
